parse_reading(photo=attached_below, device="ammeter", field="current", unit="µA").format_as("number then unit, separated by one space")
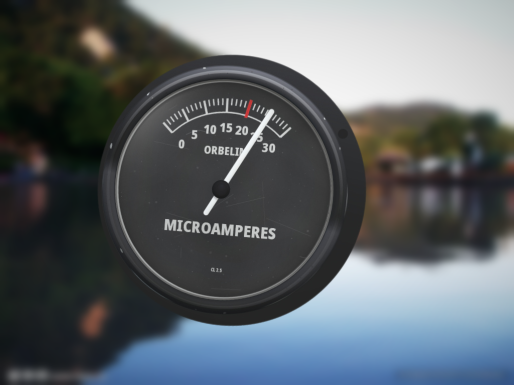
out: 25 µA
